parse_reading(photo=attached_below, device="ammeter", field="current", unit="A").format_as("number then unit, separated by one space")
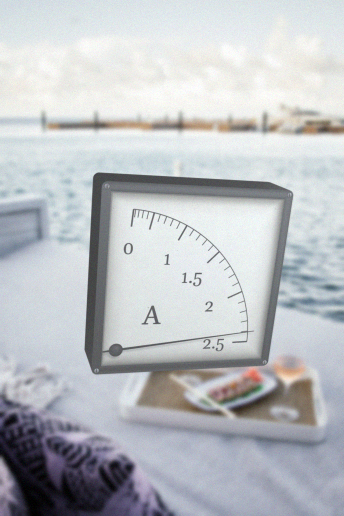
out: 2.4 A
